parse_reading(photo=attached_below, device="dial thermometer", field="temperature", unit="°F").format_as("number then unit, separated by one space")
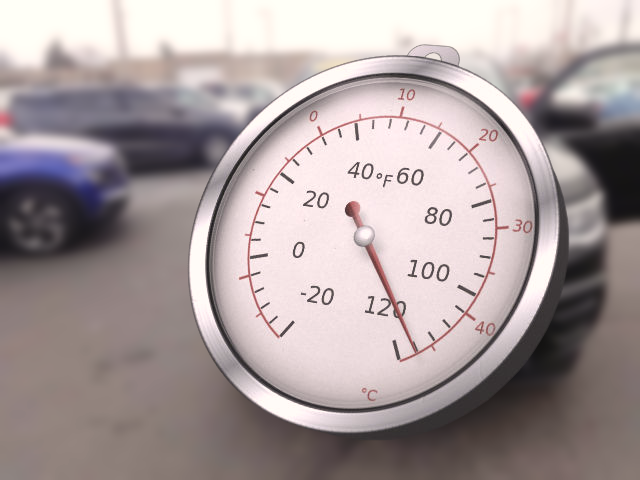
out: 116 °F
